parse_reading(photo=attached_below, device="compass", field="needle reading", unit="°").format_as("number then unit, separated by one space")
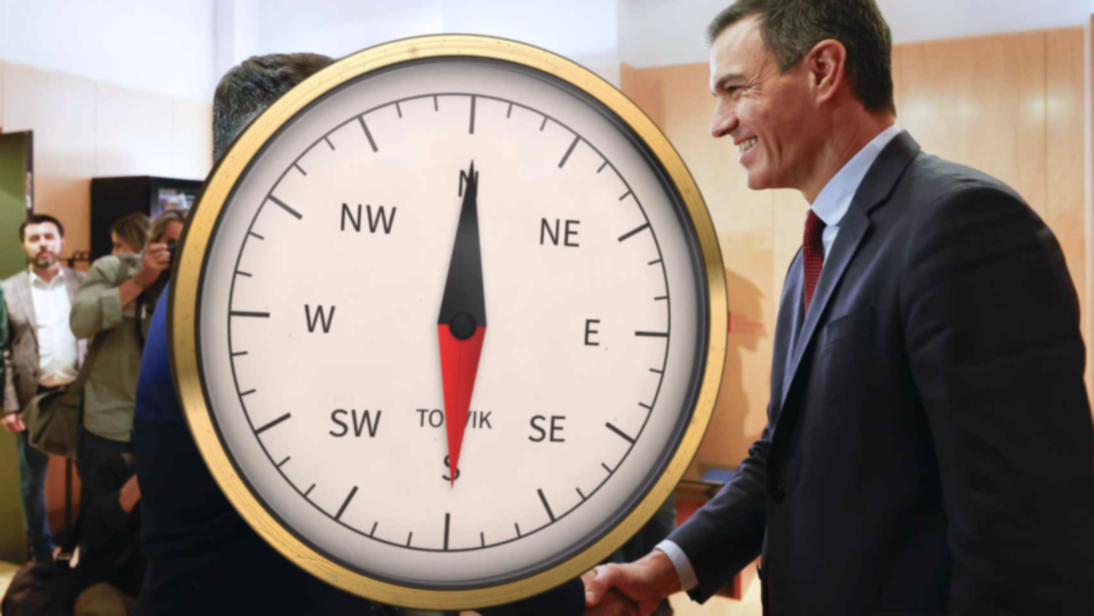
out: 180 °
